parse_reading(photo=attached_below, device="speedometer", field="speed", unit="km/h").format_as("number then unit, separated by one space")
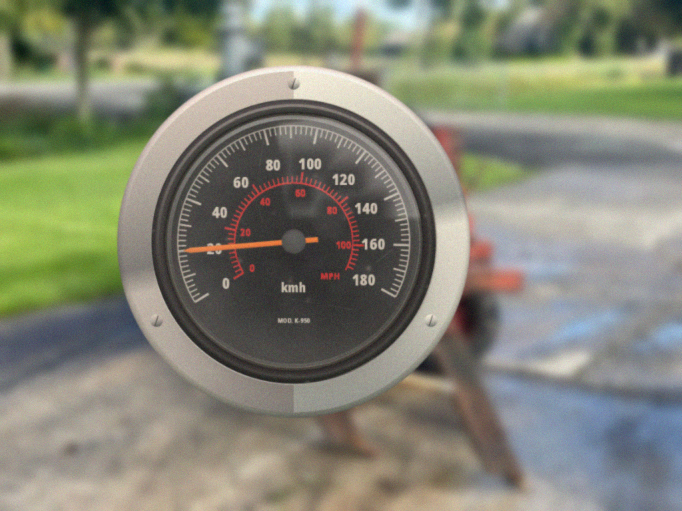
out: 20 km/h
